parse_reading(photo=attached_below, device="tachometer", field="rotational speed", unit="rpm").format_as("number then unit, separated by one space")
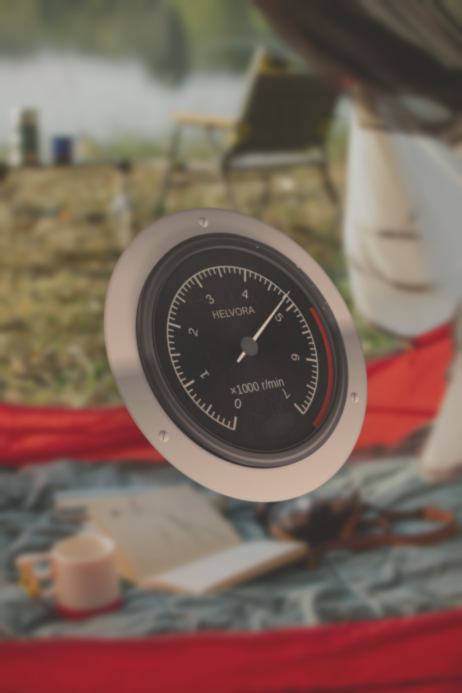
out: 4800 rpm
